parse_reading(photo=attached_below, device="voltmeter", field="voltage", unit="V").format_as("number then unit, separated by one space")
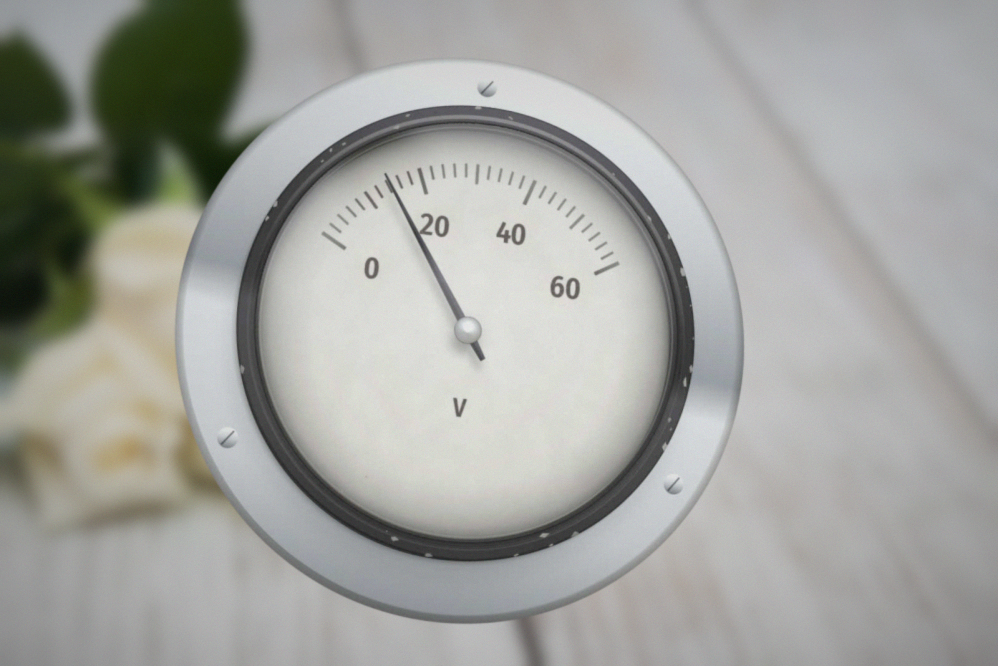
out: 14 V
